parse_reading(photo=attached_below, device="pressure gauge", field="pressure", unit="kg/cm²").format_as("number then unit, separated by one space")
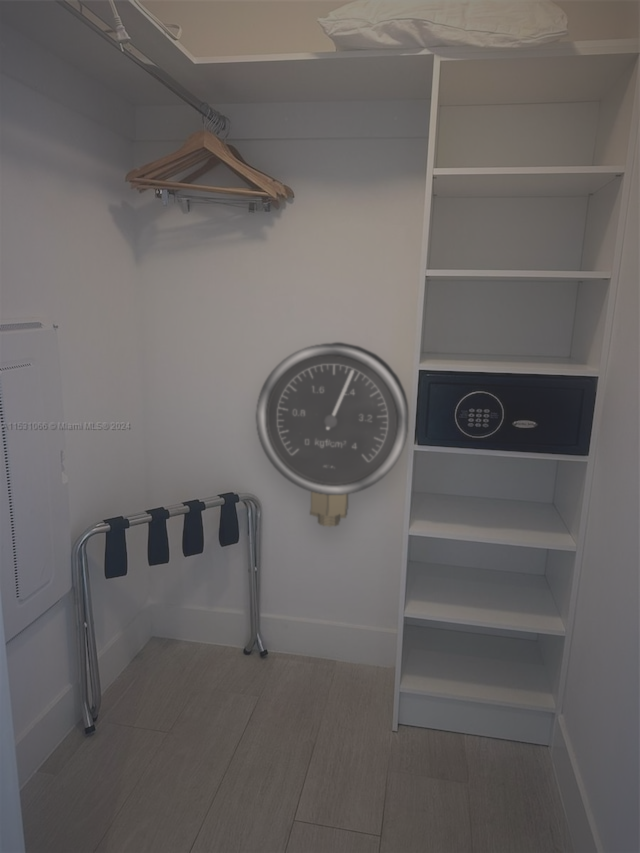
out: 2.3 kg/cm²
